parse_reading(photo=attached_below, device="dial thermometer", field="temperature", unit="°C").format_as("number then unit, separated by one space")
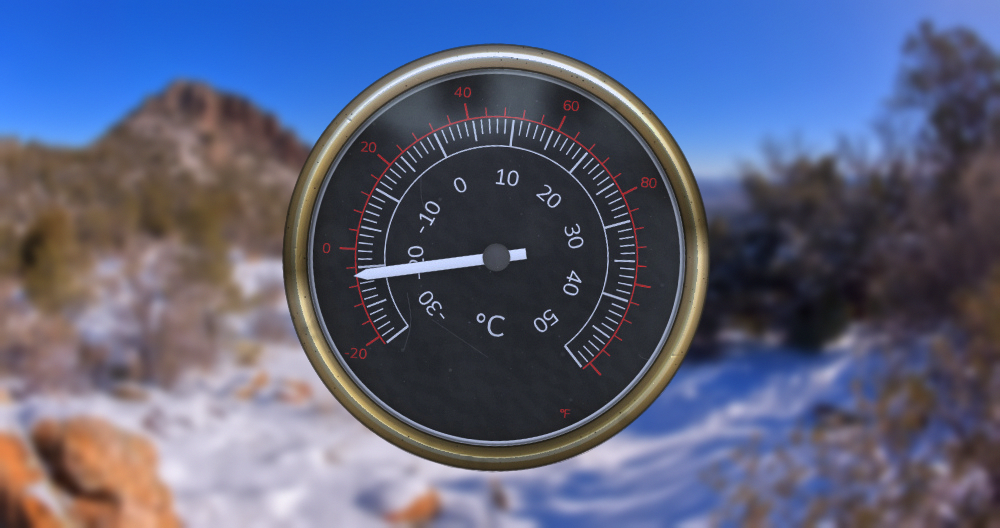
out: -21 °C
